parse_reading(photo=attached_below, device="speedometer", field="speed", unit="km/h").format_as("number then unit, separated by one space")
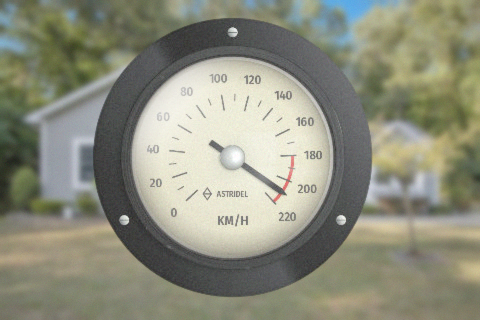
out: 210 km/h
